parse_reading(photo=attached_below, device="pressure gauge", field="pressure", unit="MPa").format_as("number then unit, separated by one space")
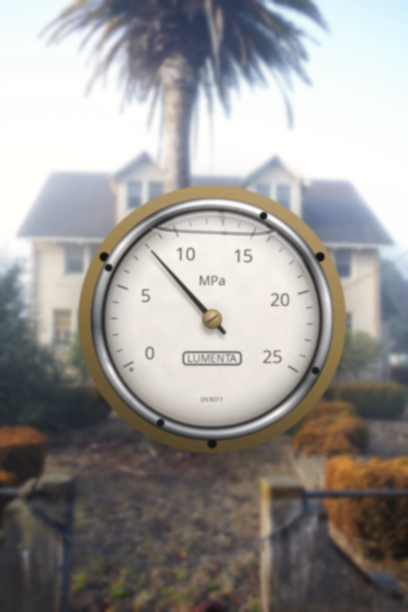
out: 8 MPa
